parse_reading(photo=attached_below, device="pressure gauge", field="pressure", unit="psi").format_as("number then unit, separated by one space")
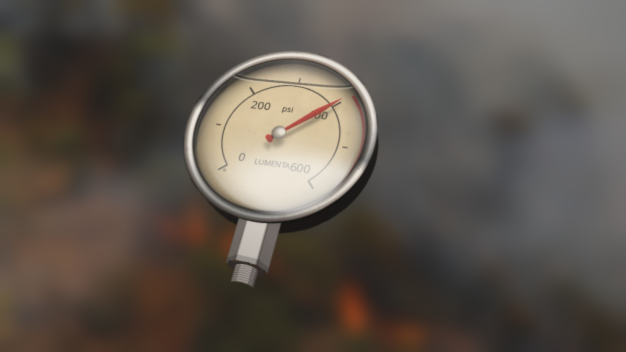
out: 400 psi
